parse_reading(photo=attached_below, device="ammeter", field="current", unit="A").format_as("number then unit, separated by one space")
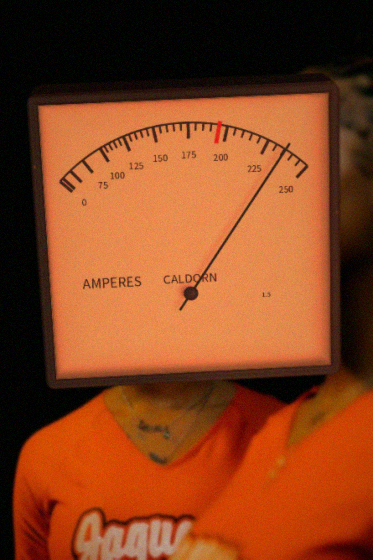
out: 235 A
